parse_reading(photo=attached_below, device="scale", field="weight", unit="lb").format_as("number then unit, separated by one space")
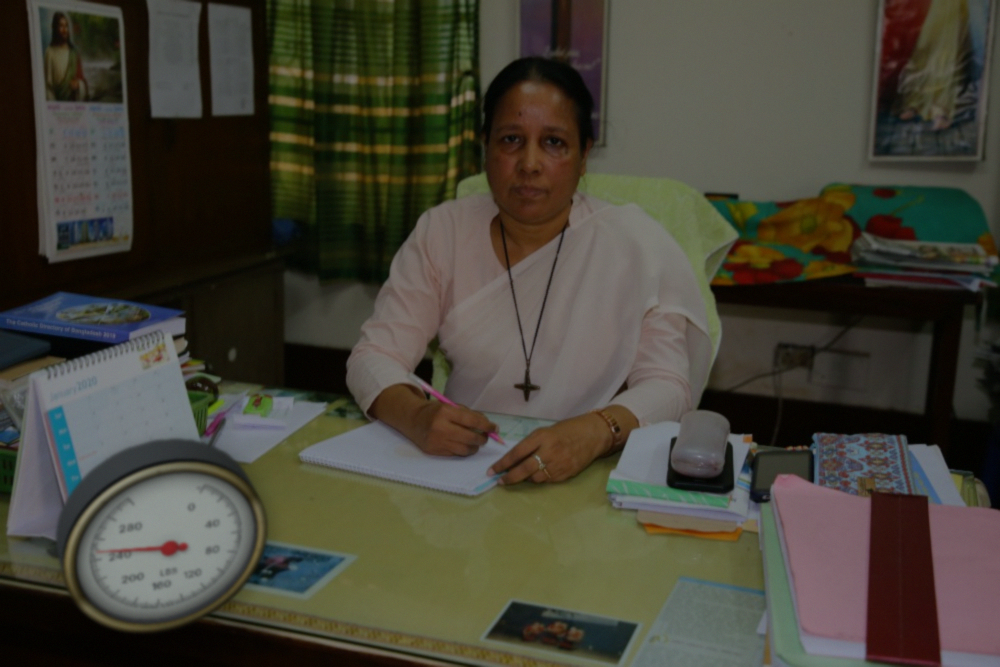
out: 250 lb
